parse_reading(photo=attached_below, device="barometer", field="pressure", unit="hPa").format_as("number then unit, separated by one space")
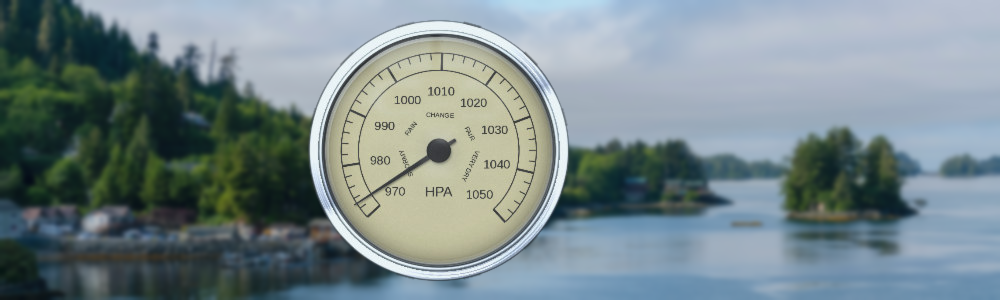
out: 973 hPa
